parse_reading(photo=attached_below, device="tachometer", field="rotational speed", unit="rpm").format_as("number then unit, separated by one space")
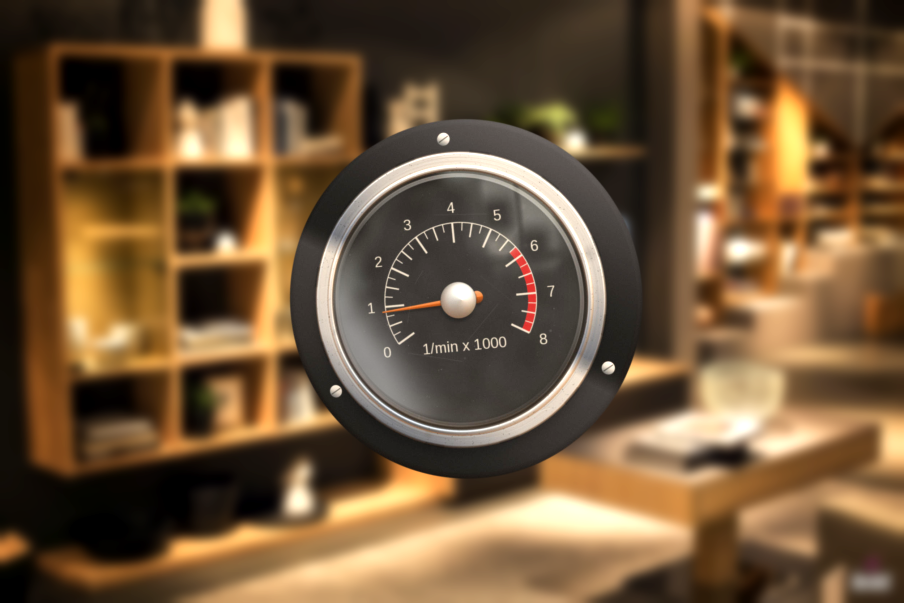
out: 875 rpm
